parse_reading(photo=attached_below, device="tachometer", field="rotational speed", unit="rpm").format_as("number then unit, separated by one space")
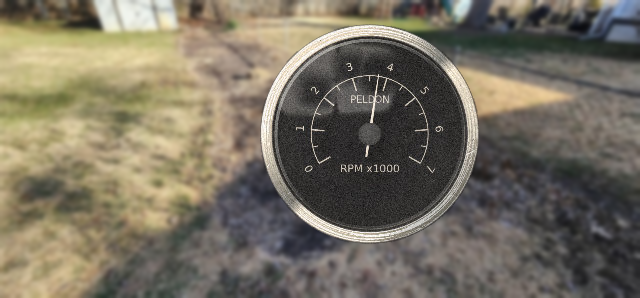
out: 3750 rpm
